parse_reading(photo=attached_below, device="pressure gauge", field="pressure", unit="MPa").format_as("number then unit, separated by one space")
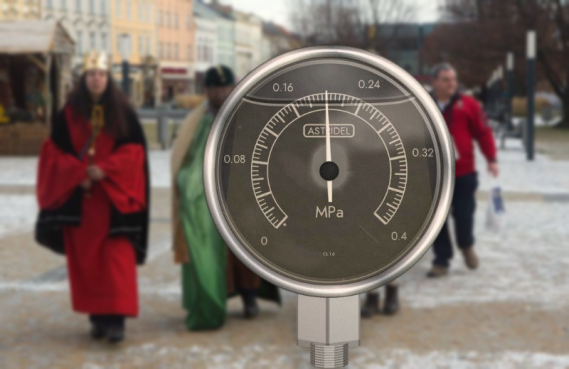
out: 0.2 MPa
